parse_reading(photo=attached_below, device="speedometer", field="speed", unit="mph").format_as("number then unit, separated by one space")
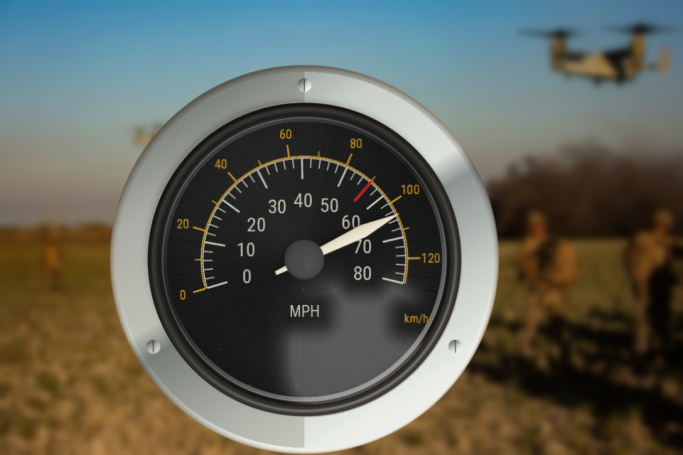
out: 65 mph
